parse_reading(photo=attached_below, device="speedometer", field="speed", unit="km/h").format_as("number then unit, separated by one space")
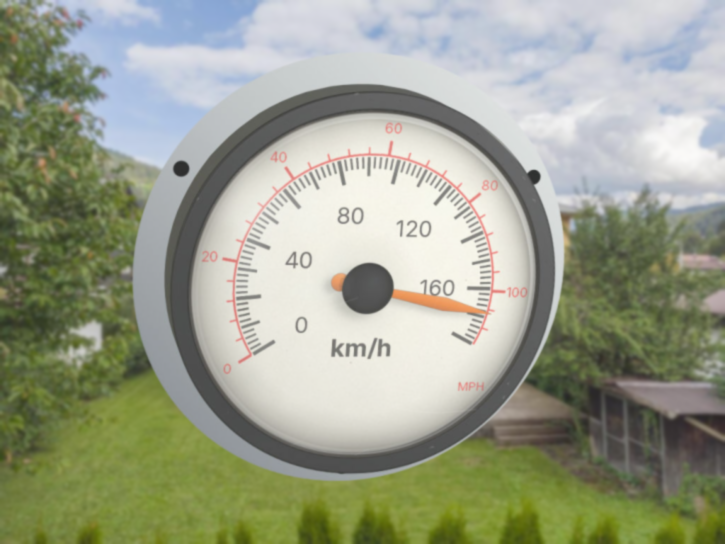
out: 168 km/h
